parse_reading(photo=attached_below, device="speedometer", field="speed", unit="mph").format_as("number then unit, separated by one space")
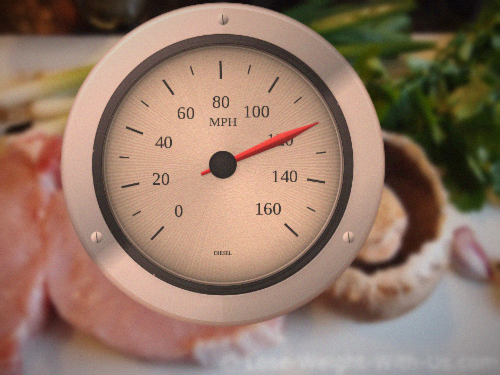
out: 120 mph
